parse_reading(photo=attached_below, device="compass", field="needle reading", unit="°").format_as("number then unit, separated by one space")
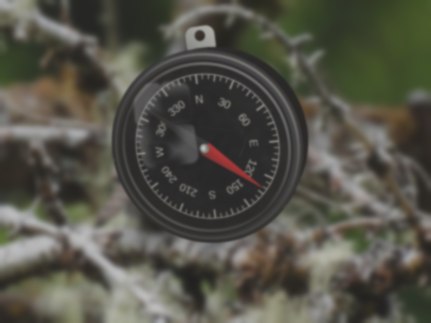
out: 130 °
